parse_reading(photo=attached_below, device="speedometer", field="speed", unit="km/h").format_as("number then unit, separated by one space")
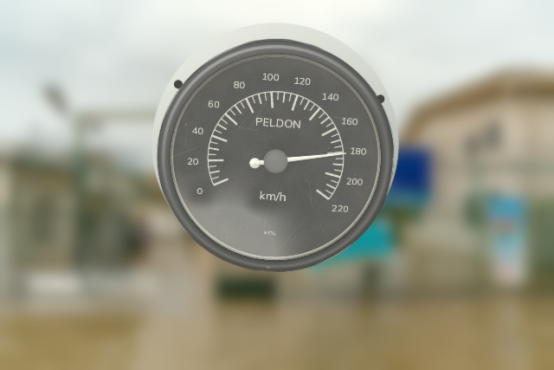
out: 180 km/h
